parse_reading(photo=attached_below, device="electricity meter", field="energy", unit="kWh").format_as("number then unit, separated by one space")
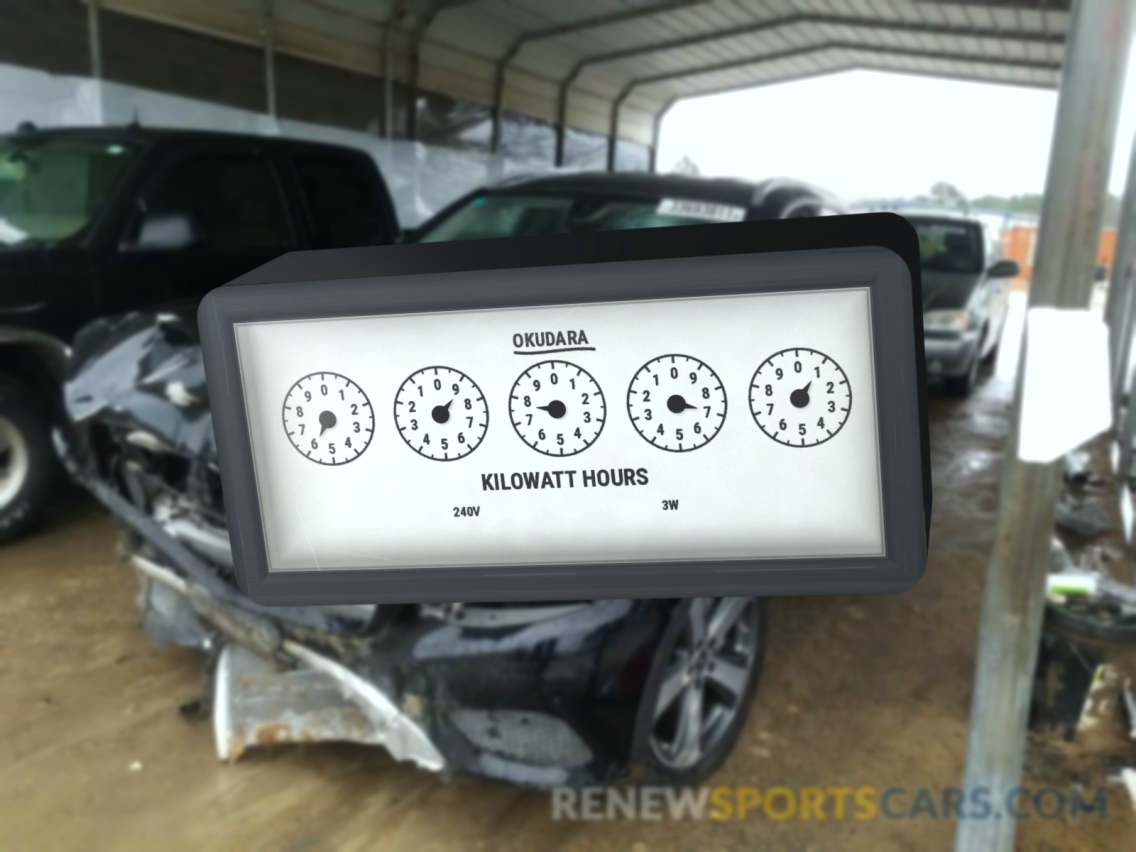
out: 58771 kWh
